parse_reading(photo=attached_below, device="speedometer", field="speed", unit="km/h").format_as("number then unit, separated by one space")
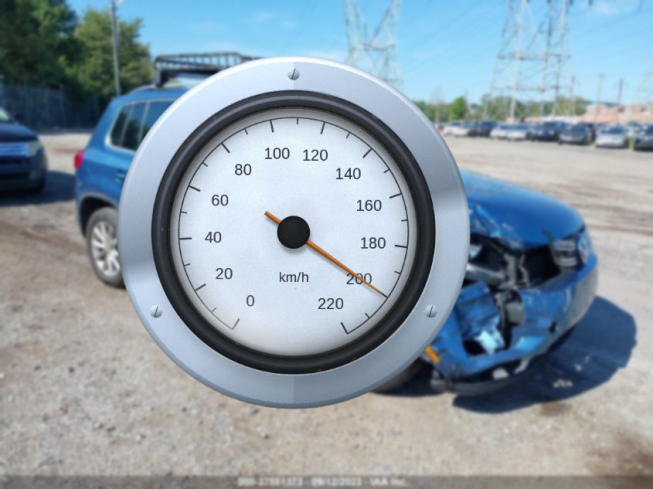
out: 200 km/h
